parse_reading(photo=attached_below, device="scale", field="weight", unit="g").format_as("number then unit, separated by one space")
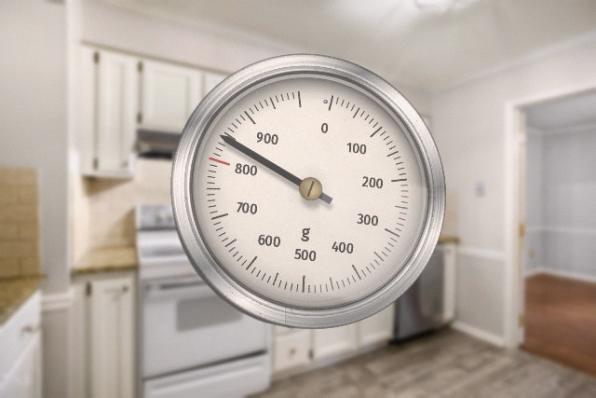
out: 840 g
